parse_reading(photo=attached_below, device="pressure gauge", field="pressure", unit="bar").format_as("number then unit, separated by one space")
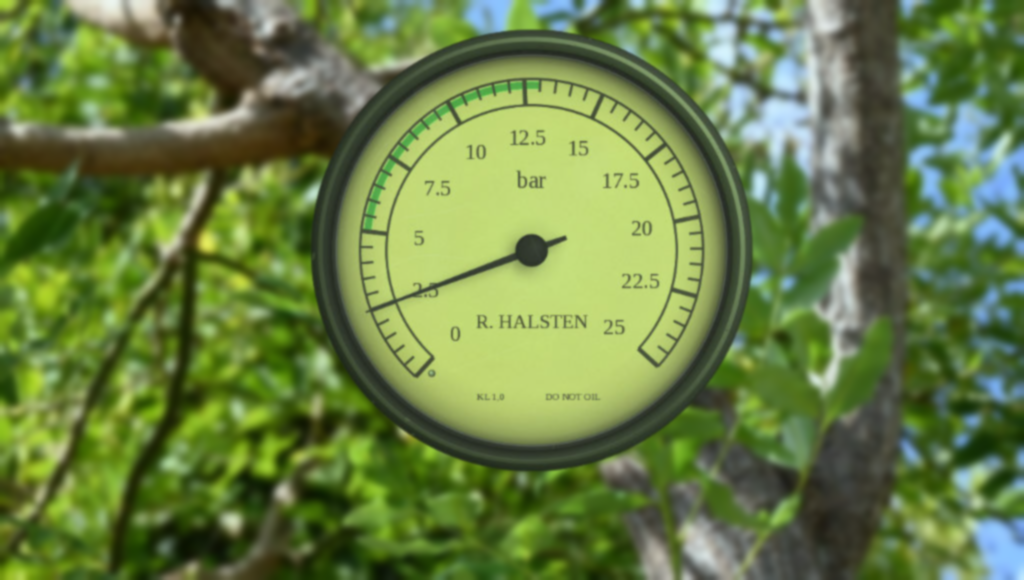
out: 2.5 bar
